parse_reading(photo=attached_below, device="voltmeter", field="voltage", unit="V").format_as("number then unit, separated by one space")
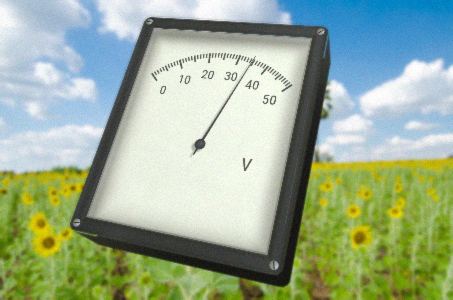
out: 35 V
